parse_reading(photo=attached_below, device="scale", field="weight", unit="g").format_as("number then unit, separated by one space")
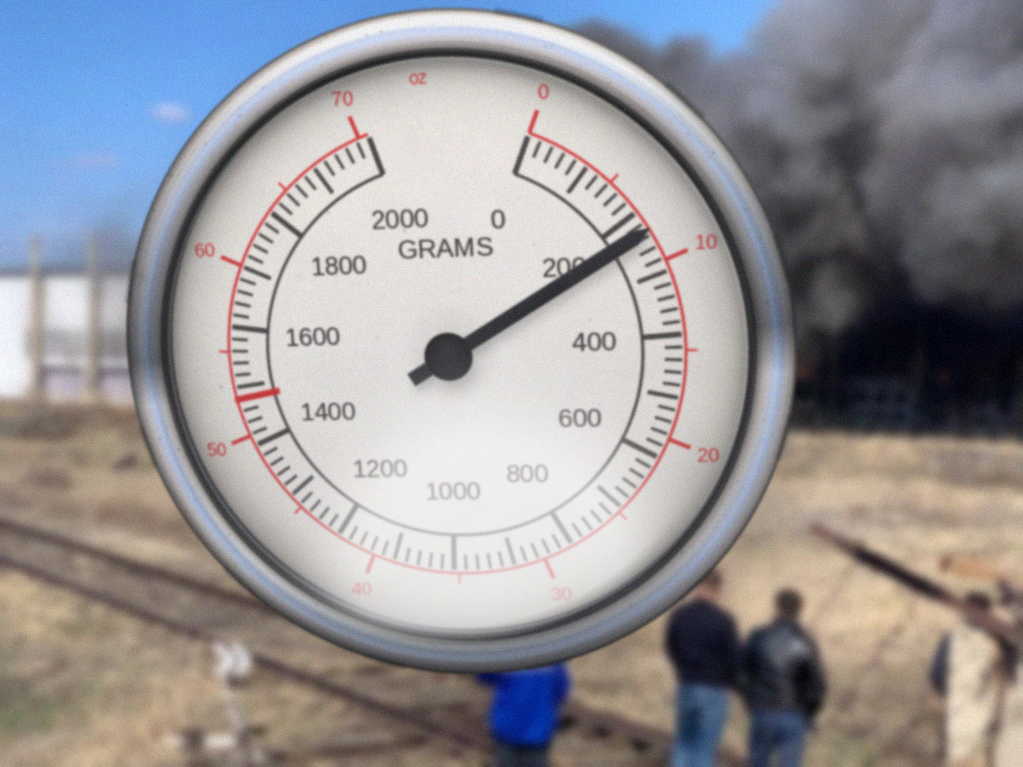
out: 230 g
